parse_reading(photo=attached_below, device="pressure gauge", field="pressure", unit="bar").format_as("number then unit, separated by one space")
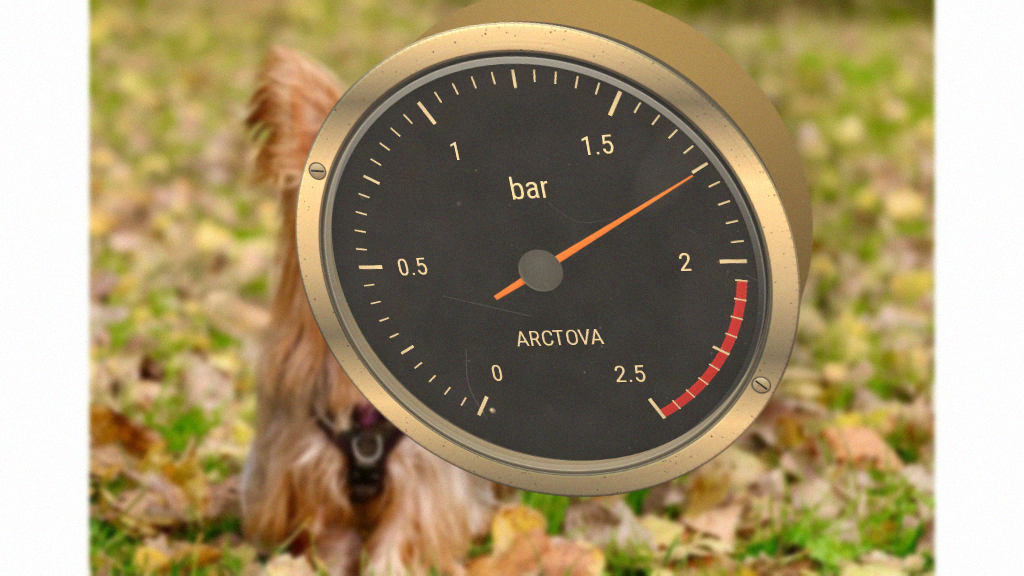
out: 1.75 bar
